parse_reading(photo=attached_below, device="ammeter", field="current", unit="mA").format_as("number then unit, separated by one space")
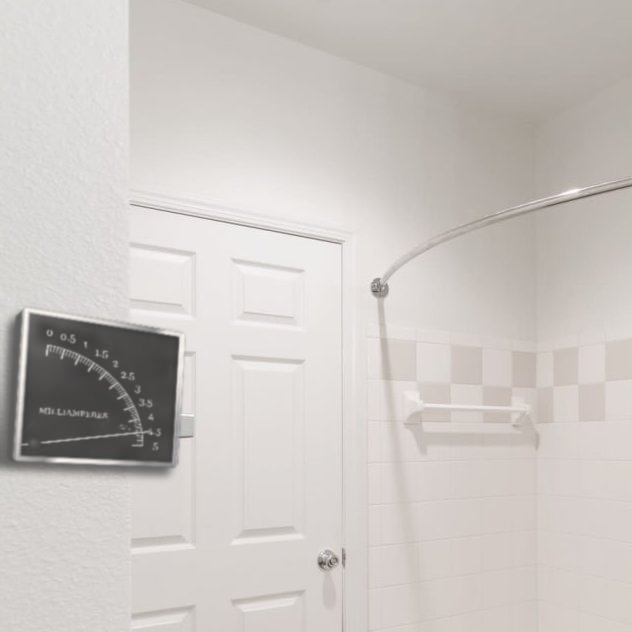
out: 4.5 mA
